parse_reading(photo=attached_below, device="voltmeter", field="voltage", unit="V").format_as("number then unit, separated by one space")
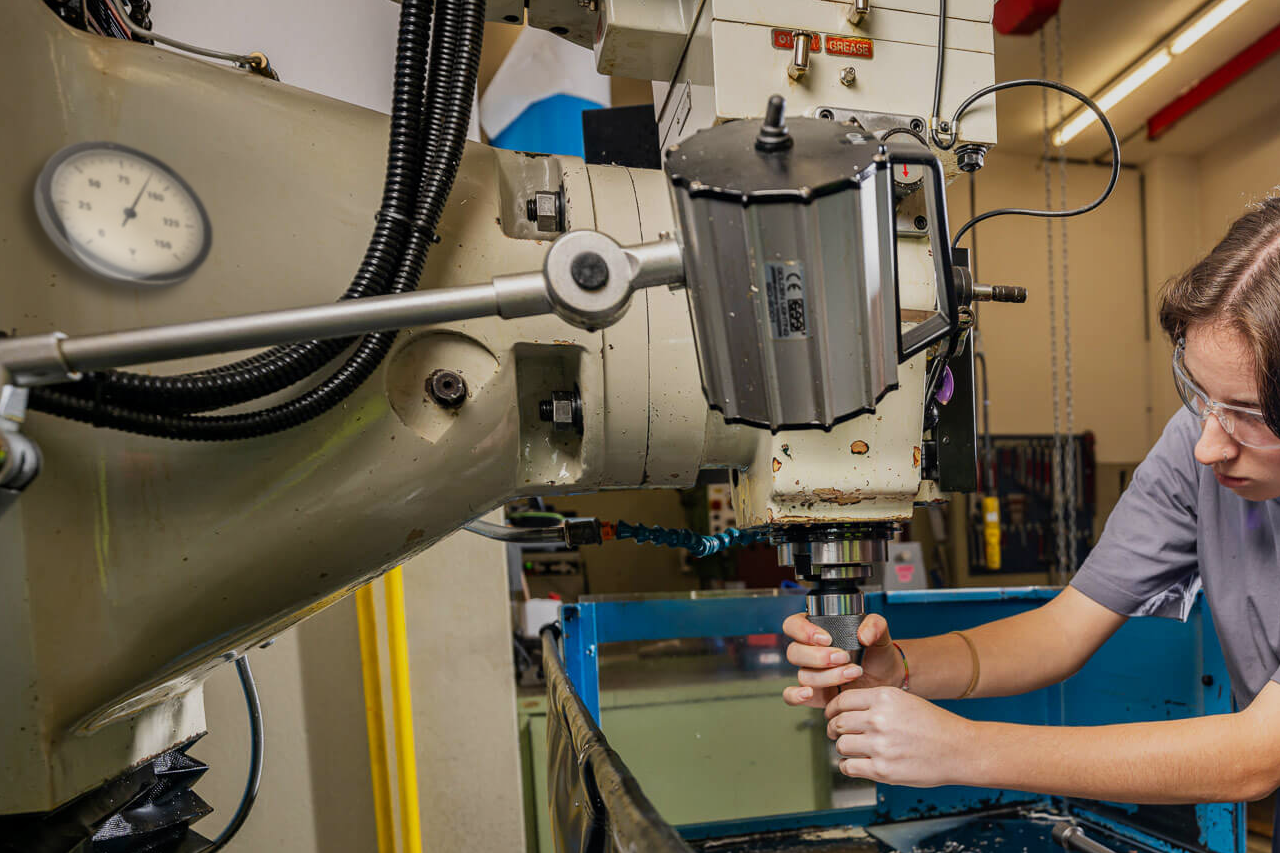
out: 90 V
